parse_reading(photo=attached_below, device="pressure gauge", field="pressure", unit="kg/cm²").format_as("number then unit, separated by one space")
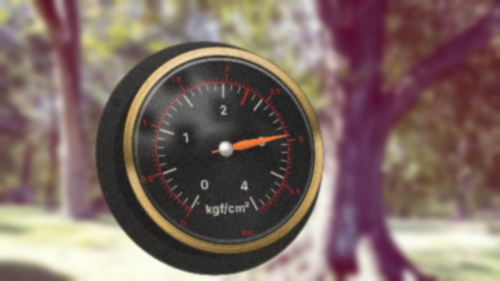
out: 3 kg/cm²
